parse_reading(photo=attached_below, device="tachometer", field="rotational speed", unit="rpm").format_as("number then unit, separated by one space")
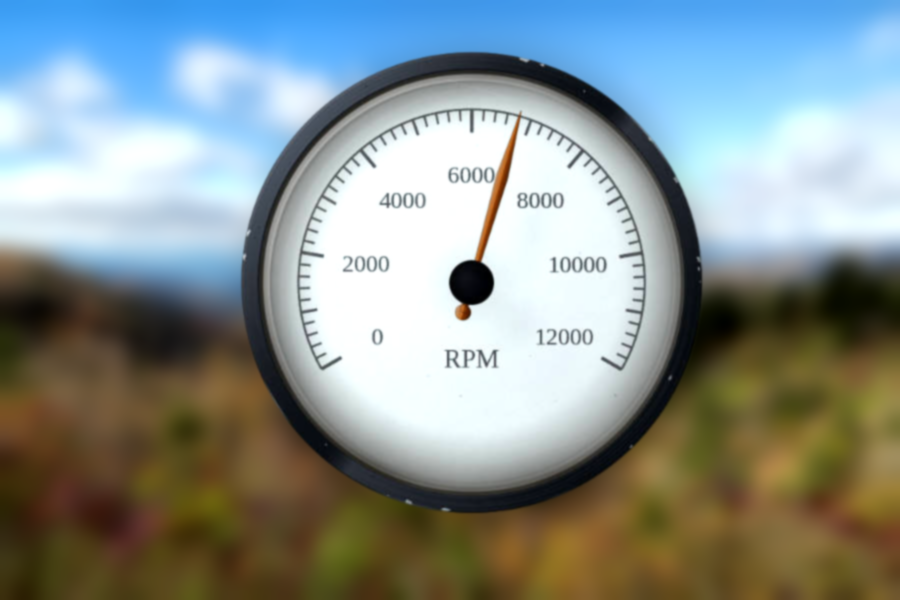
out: 6800 rpm
